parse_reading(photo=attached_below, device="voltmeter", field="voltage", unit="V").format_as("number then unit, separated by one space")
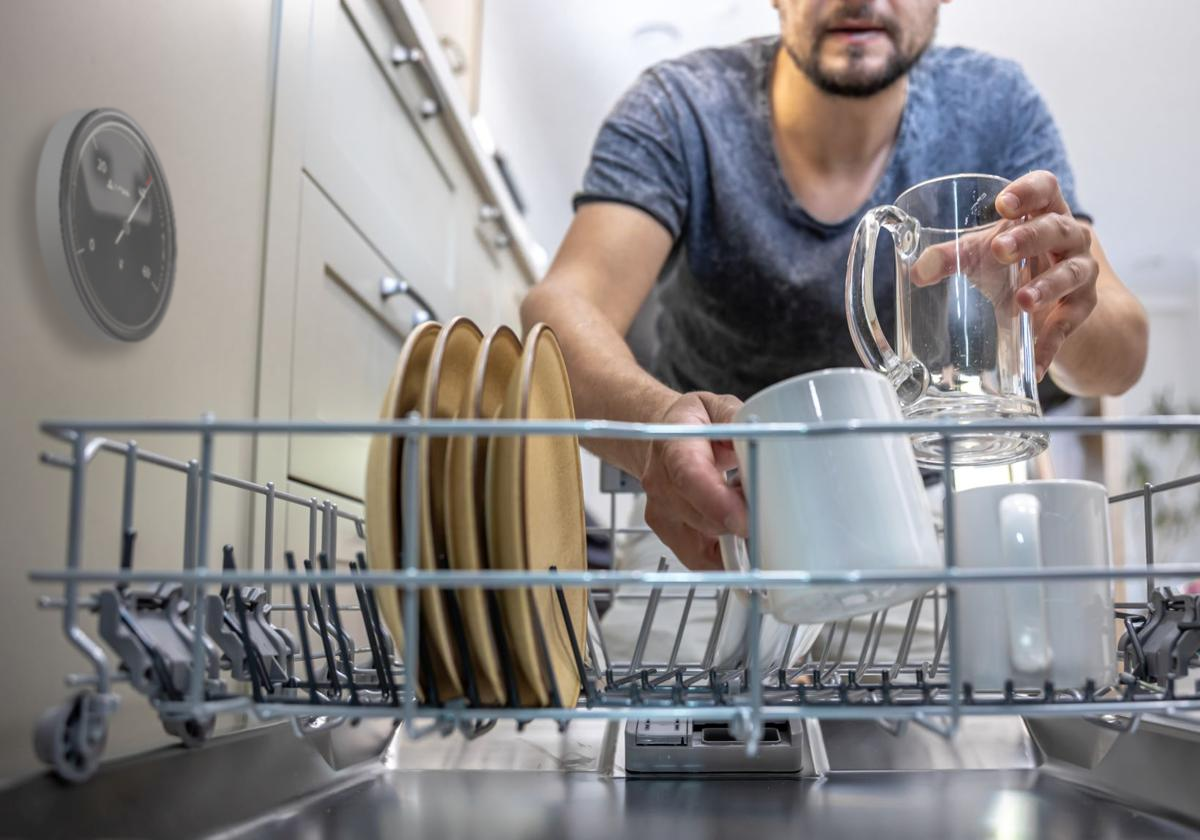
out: 40 V
